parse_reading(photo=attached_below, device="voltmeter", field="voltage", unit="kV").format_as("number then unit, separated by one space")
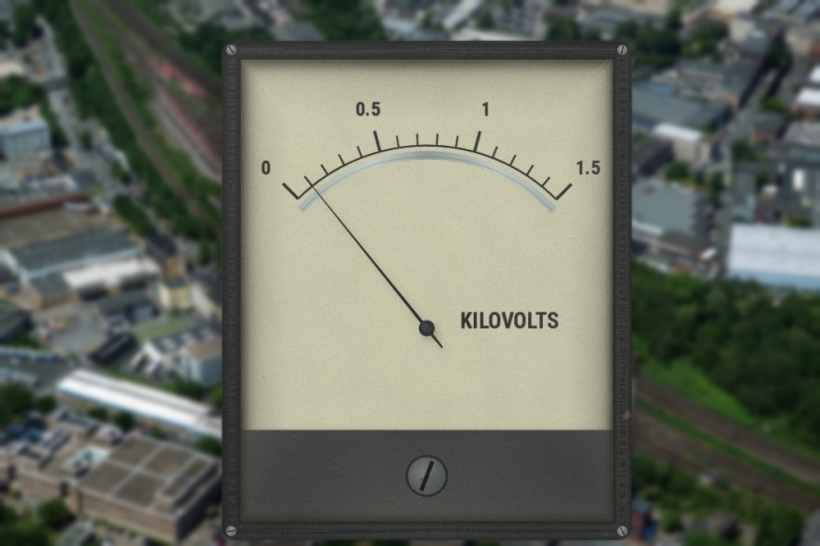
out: 0.1 kV
